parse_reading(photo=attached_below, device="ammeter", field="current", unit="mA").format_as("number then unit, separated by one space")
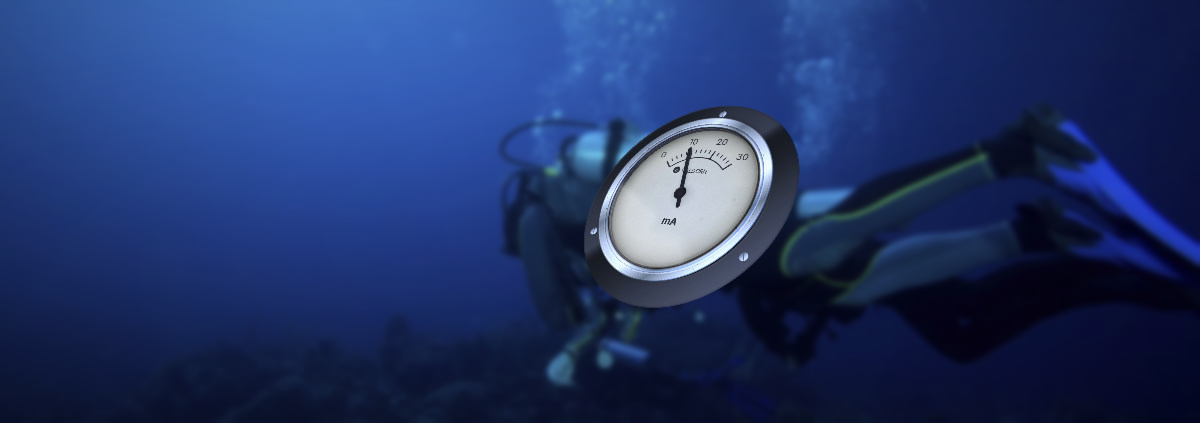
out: 10 mA
